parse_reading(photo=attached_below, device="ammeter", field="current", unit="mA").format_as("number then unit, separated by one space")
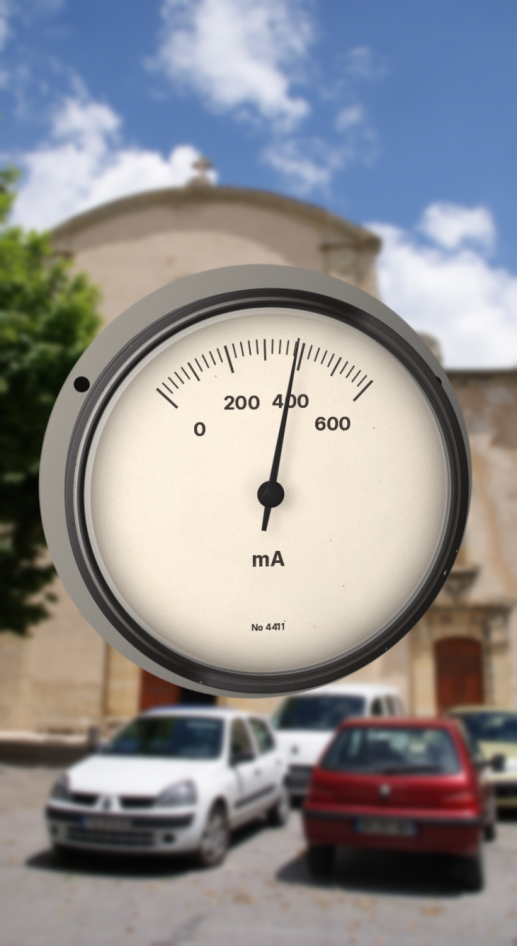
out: 380 mA
